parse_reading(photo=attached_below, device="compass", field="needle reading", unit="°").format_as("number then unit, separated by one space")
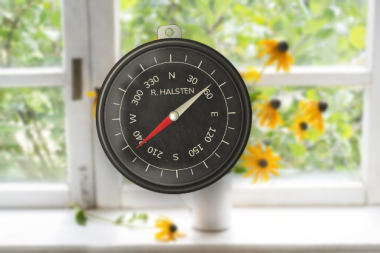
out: 232.5 °
